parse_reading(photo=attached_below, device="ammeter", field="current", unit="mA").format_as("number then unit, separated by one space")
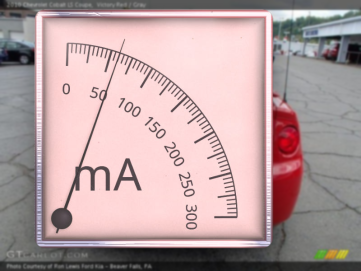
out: 60 mA
